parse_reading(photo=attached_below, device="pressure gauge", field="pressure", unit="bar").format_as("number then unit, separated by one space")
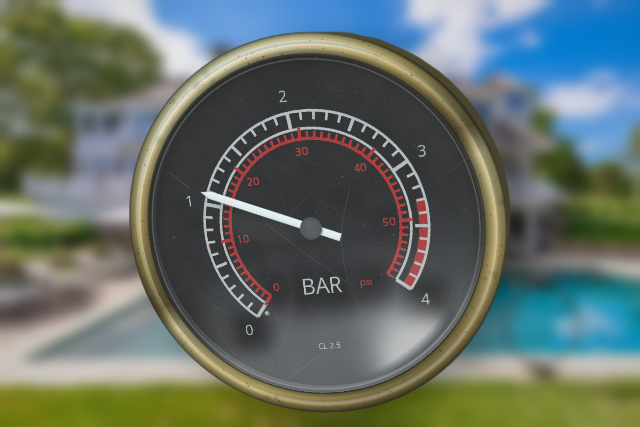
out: 1.1 bar
